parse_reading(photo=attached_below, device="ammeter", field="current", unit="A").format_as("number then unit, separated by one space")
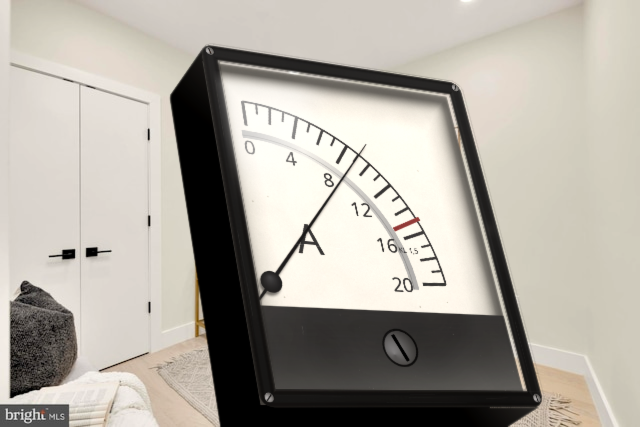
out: 9 A
